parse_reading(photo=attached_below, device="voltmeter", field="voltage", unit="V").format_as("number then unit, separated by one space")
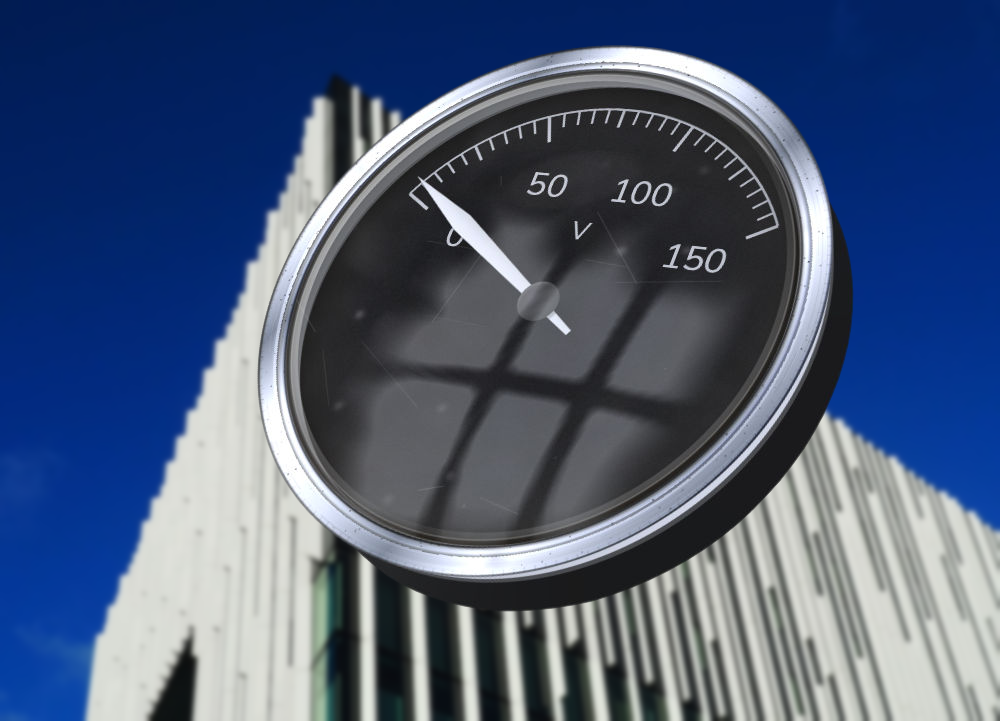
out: 5 V
